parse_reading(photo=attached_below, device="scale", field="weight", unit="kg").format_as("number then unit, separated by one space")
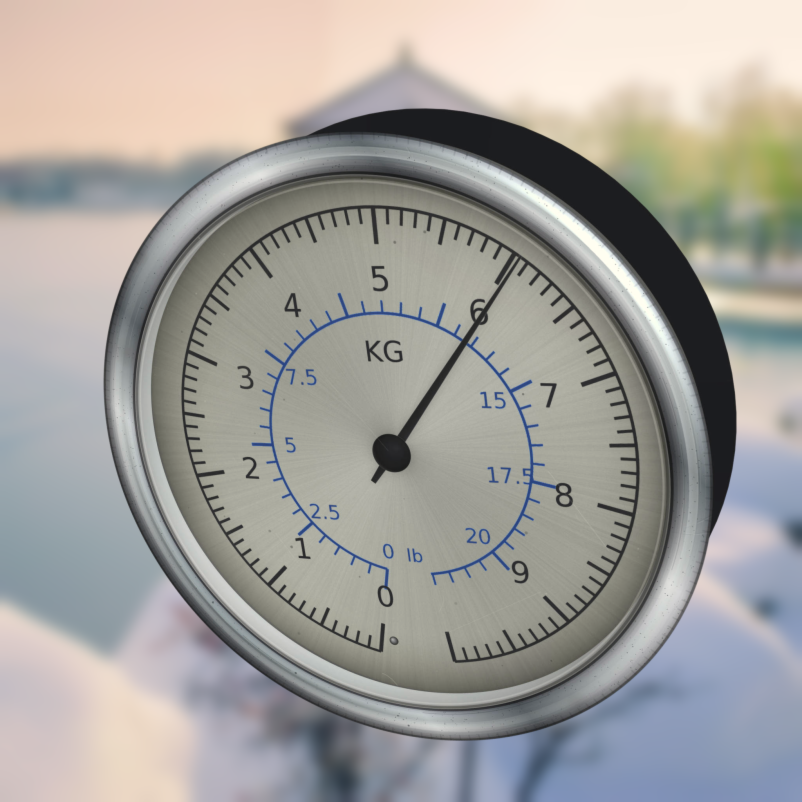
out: 6.05 kg
